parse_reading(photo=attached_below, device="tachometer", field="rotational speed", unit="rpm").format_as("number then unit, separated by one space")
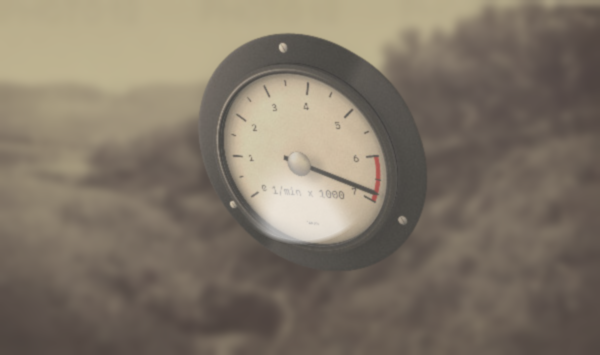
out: 6750 rpm
